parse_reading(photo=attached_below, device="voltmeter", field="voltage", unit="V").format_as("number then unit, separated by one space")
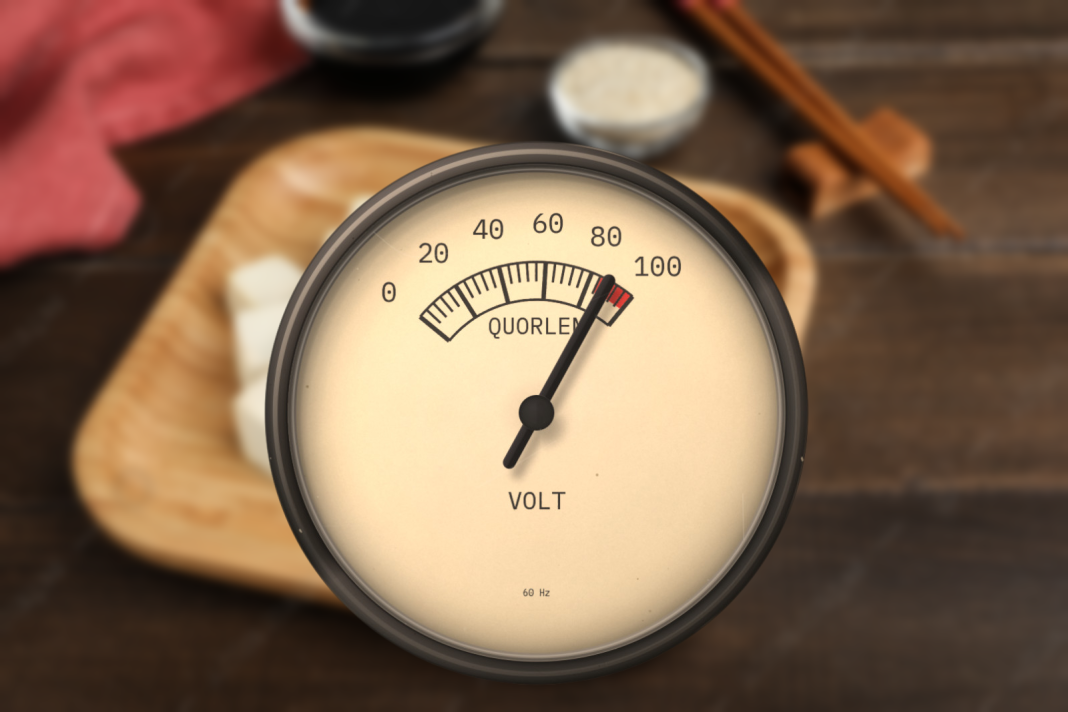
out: 88 V
